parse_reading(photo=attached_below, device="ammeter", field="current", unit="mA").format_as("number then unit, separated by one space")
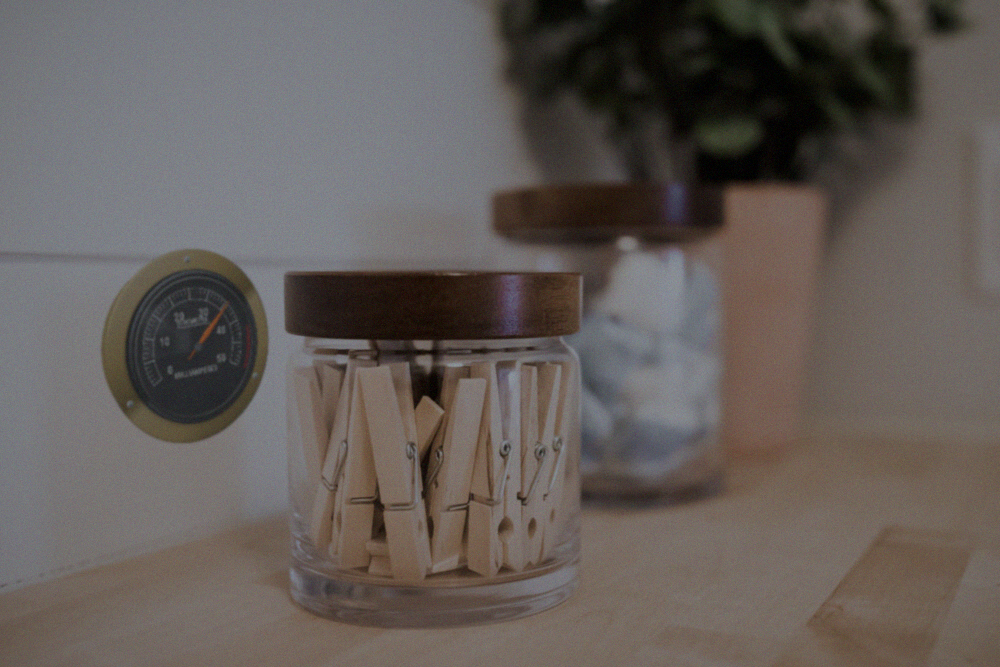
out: 35 mA
